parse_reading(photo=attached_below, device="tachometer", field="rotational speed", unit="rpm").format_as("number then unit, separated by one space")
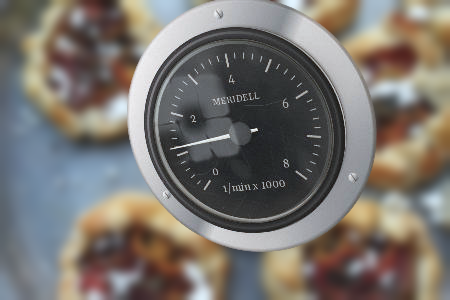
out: 1200 rpm
